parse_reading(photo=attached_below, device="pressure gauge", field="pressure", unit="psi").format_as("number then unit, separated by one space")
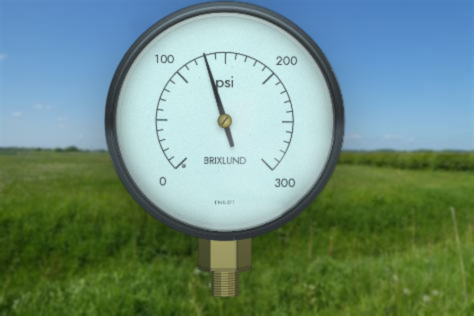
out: 130 psi
